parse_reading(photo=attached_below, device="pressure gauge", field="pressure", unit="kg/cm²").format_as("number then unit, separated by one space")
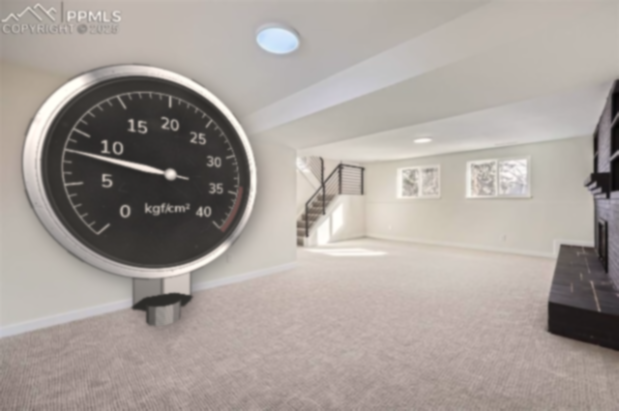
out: 8 kg/cm²
